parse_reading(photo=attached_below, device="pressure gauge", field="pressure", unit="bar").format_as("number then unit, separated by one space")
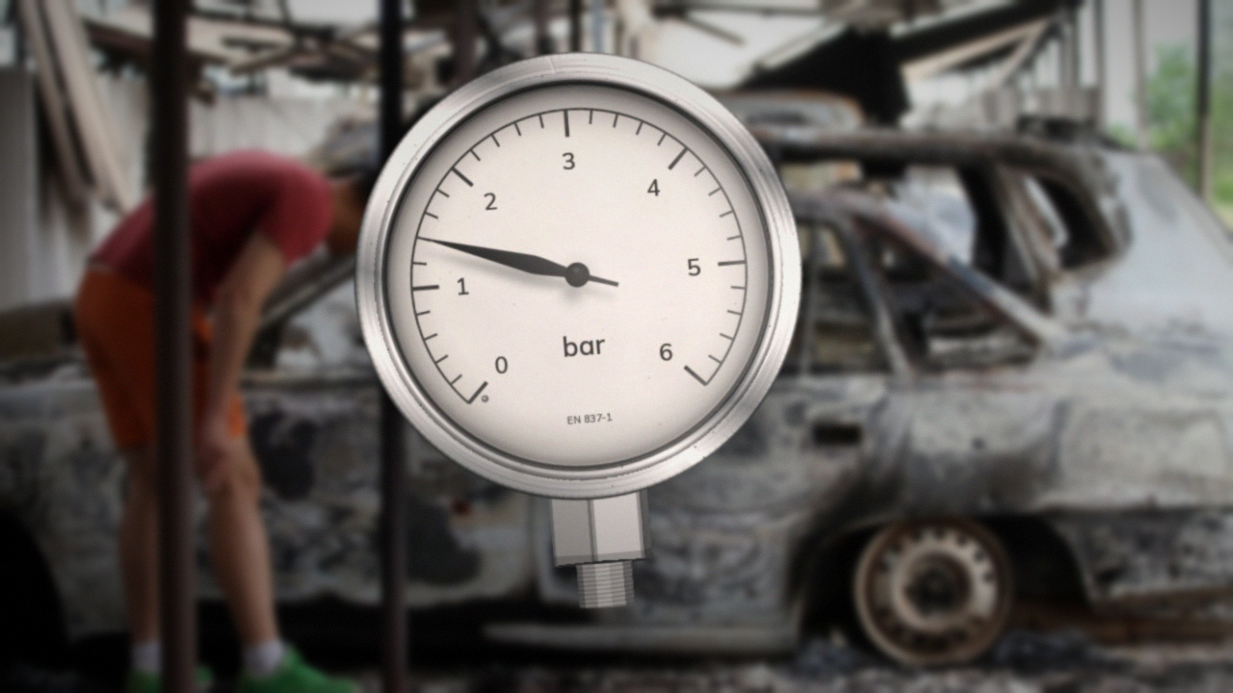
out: 1.4 bar
